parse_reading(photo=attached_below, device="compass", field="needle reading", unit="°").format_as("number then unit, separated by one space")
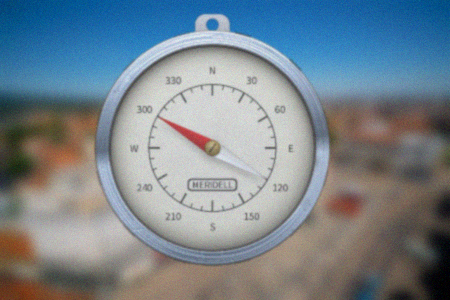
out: 300 °
